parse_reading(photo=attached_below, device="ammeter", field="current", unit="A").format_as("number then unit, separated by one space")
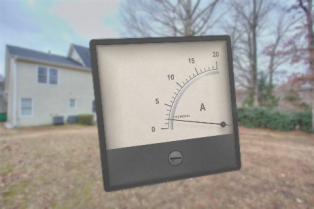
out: 2 A
